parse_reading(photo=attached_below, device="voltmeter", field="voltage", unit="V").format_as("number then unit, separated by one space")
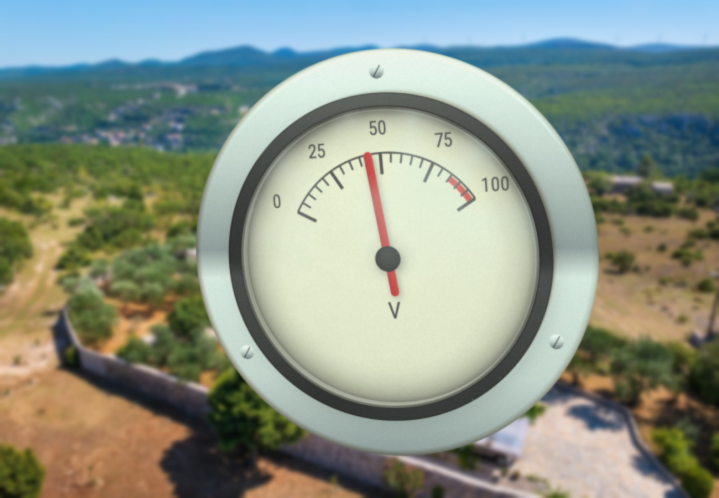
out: 45 V
